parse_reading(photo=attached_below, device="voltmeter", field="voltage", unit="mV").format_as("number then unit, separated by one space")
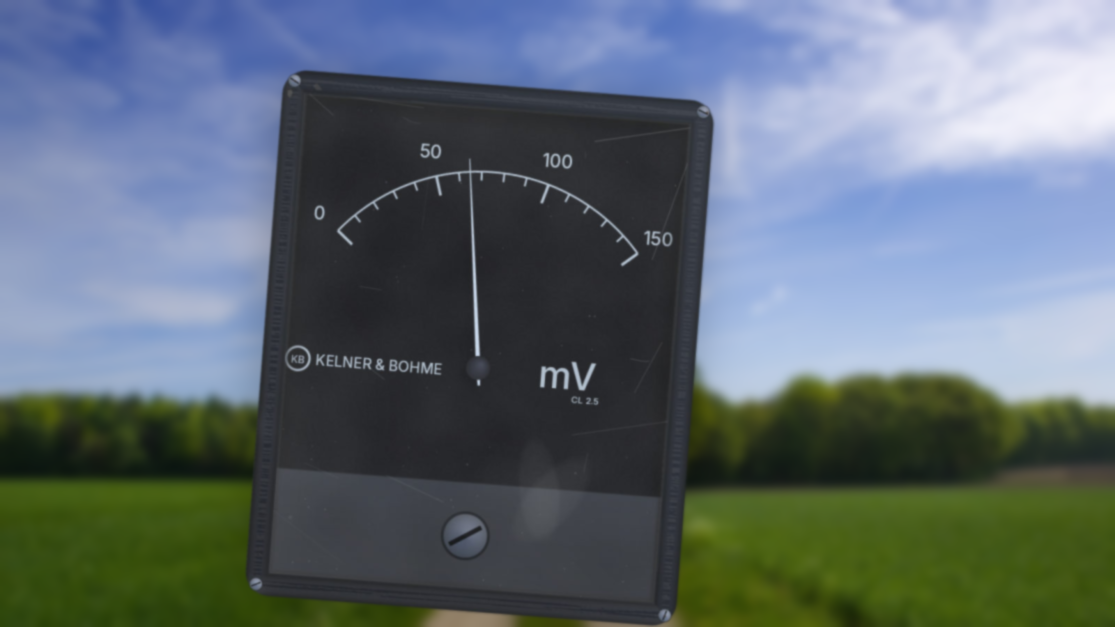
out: 65 mV
